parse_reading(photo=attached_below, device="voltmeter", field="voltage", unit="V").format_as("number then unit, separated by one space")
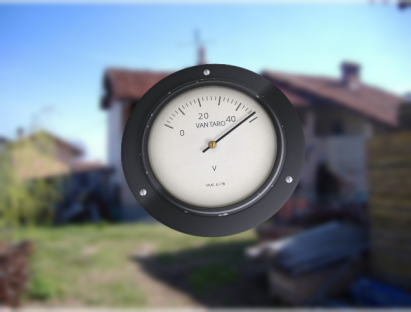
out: 48 V
